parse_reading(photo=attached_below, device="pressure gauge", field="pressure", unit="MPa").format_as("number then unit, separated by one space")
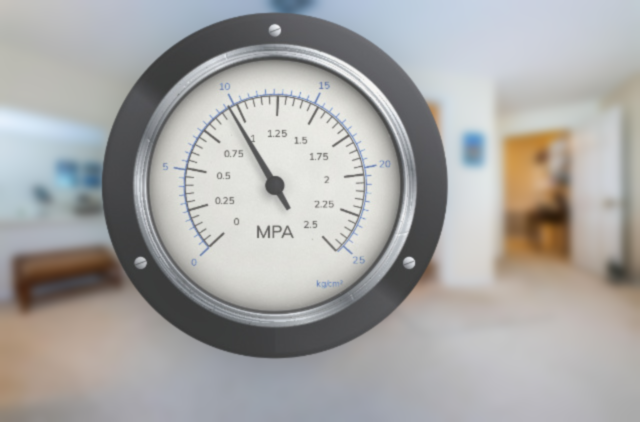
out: 0.95 MPa
